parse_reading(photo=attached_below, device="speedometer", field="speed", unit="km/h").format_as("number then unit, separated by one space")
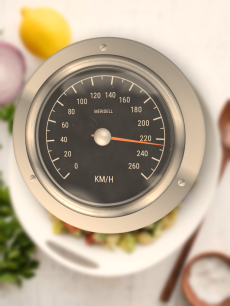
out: 225 km/h
